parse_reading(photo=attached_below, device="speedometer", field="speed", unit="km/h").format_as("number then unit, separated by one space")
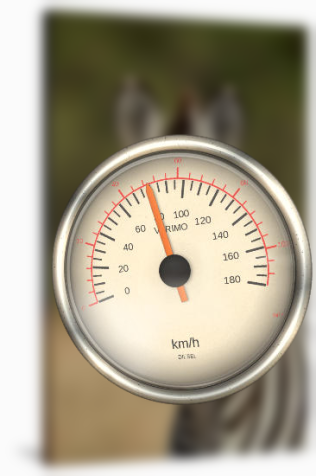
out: 80 km/h
